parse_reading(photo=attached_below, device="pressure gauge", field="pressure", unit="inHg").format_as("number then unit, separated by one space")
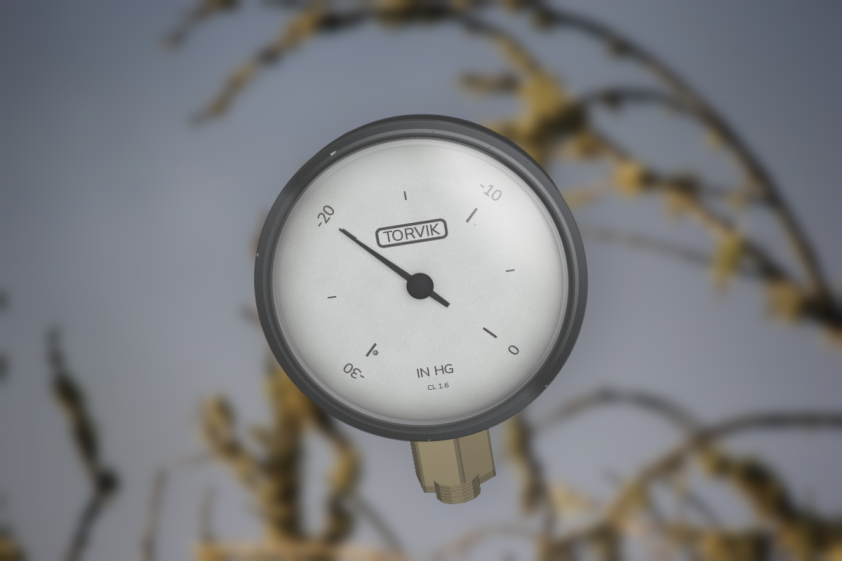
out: -20 inHg
